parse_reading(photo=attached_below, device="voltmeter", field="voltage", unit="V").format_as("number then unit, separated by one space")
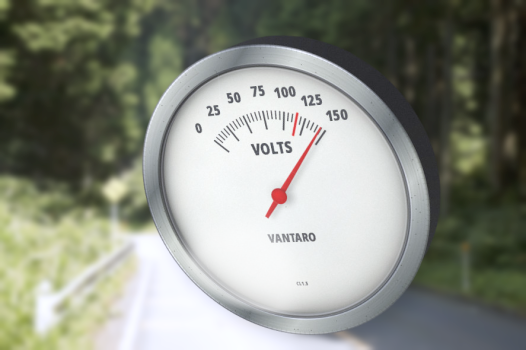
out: 145 V
